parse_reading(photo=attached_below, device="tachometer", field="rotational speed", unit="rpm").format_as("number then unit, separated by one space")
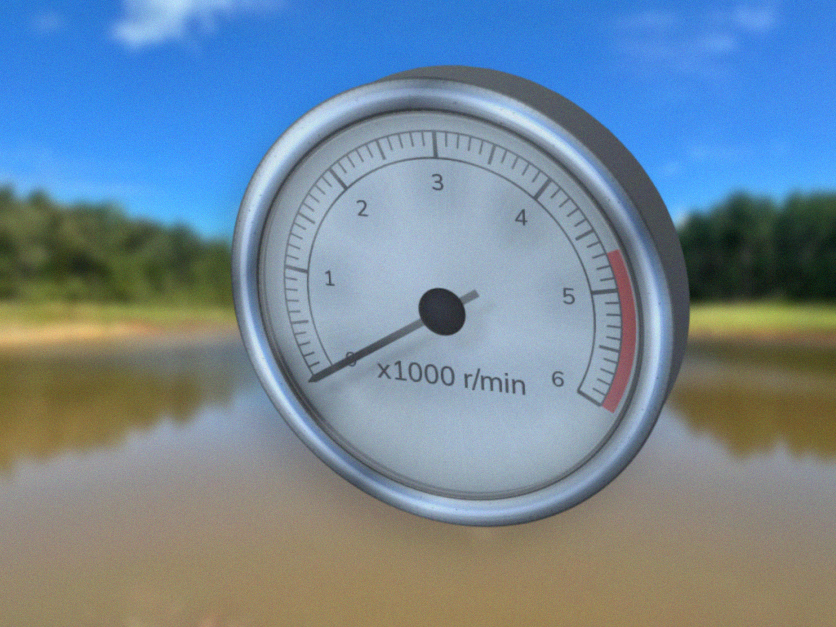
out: 0 rpm
